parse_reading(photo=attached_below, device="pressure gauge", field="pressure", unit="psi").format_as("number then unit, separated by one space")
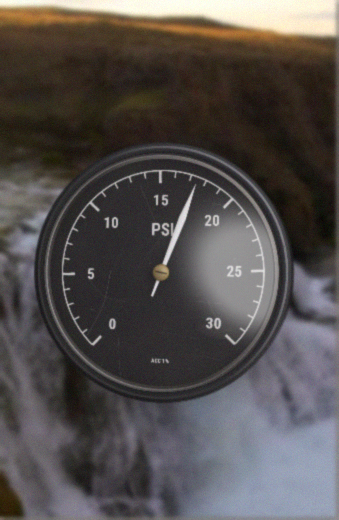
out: 17.5 psi
